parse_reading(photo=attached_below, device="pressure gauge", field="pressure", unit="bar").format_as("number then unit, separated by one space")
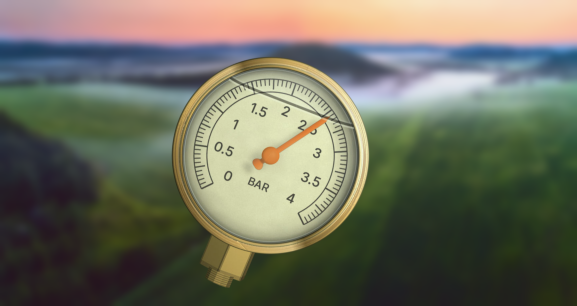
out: 2.55 bar
